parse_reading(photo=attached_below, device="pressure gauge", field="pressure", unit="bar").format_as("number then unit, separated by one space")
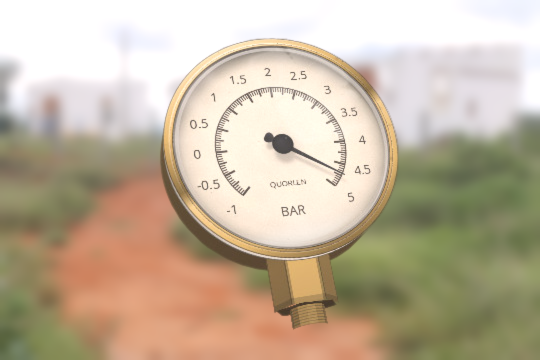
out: 4.75 bar
